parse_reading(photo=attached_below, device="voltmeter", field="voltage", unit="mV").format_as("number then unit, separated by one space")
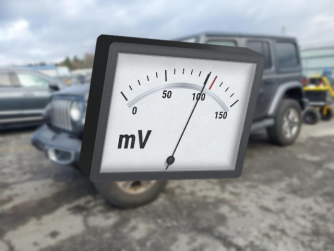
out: 100 mV
